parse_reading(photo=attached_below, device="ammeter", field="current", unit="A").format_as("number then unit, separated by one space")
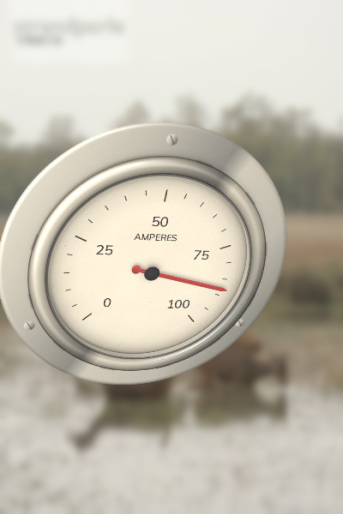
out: 87.5 A
